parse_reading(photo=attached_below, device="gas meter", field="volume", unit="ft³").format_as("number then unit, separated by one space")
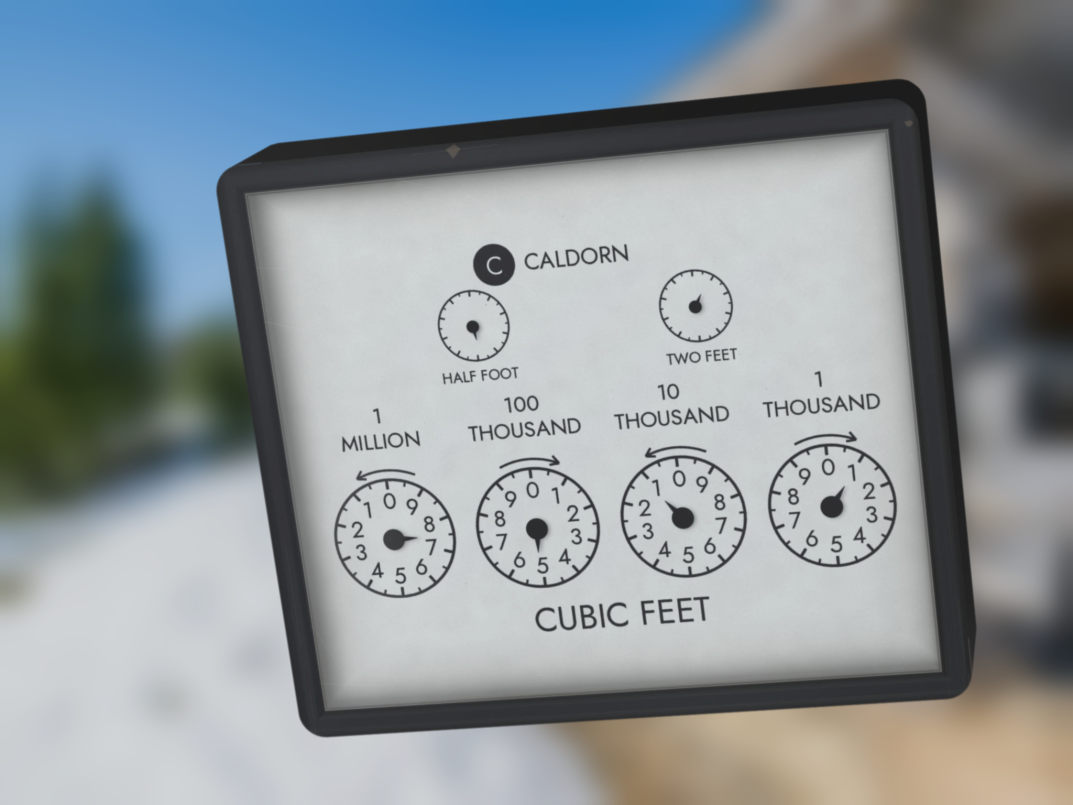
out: 751100 ft³
